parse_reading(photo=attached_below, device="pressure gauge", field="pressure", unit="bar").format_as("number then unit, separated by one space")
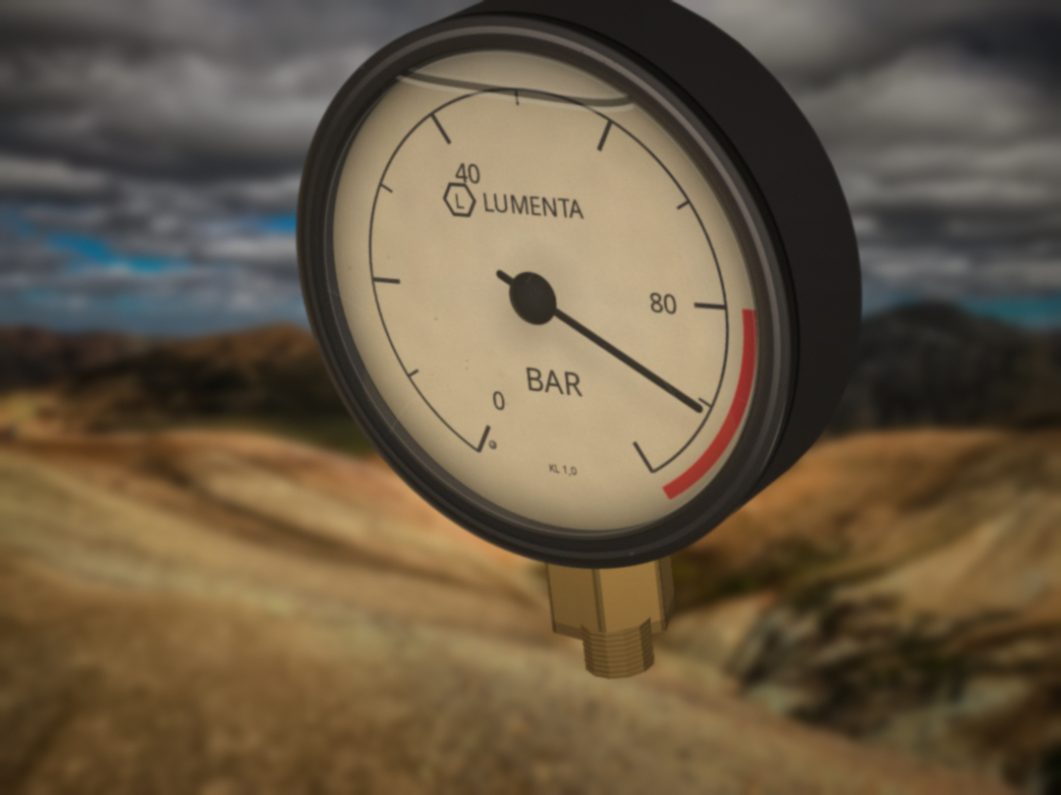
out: 90 bar
